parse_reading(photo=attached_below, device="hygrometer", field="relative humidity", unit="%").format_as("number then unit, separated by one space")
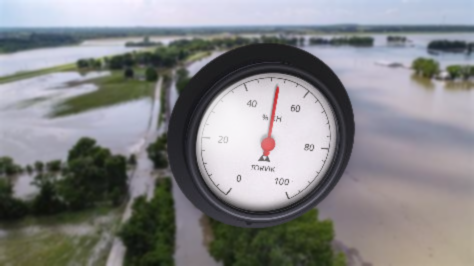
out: 50 %
